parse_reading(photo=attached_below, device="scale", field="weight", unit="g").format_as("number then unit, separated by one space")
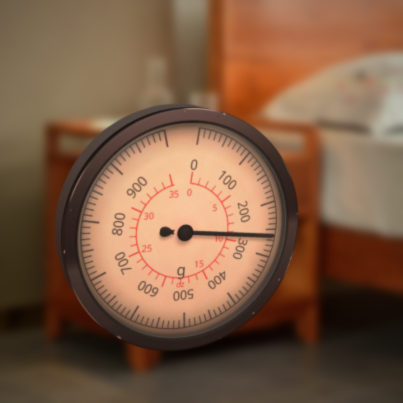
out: 260 g
